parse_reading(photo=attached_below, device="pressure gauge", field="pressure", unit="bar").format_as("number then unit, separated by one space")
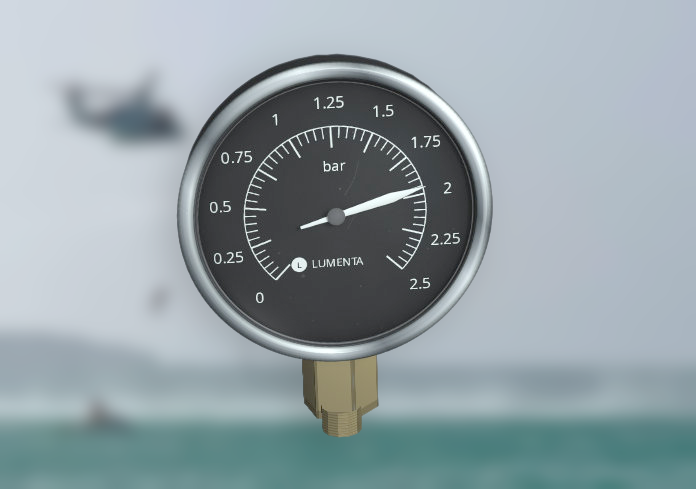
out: 1.95 bar
